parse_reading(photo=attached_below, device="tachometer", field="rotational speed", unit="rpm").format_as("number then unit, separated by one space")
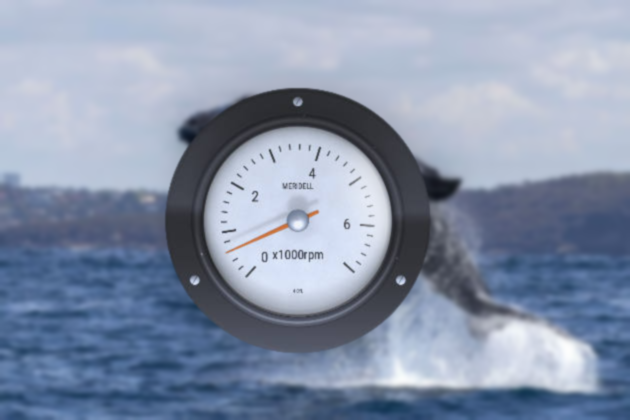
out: 600 rpm
